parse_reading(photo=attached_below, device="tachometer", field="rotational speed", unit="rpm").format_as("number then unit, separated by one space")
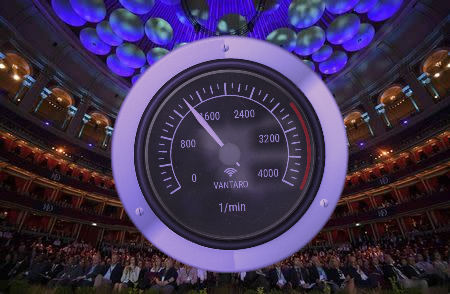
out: 1400 rpm
